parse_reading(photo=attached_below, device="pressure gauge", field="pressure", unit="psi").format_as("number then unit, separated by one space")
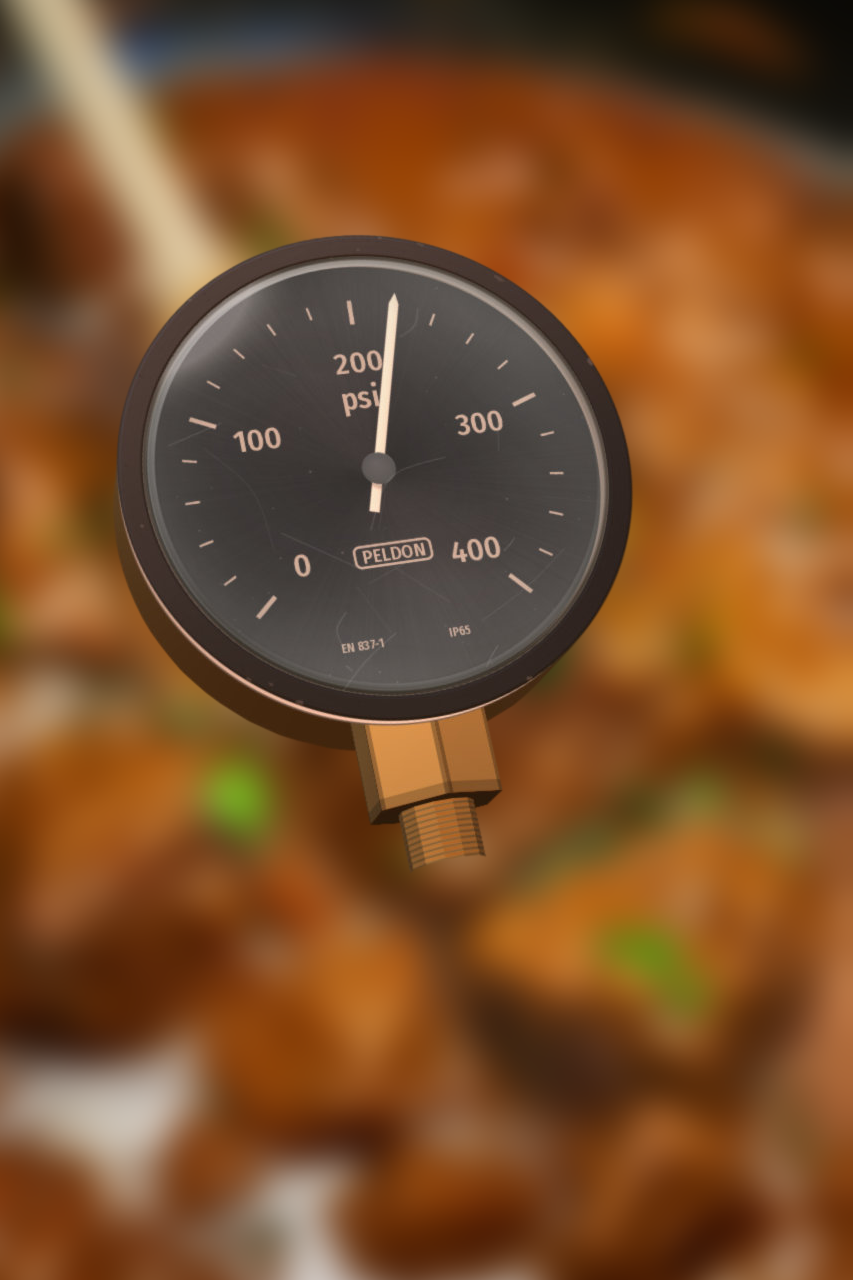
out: 220 psi
